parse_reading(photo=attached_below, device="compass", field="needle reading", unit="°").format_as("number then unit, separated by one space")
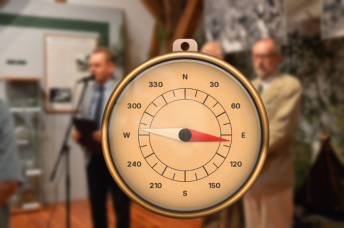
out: 97.5 °
